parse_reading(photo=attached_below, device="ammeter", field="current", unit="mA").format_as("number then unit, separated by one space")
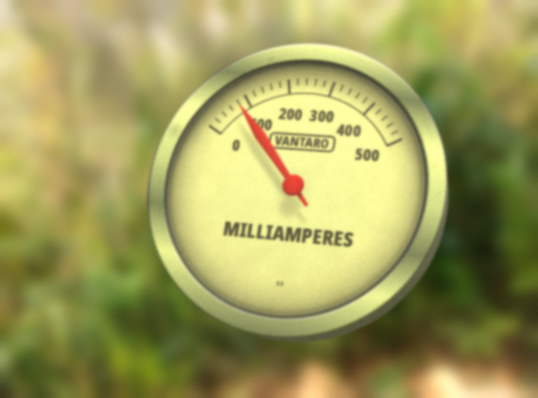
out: 80 mA
